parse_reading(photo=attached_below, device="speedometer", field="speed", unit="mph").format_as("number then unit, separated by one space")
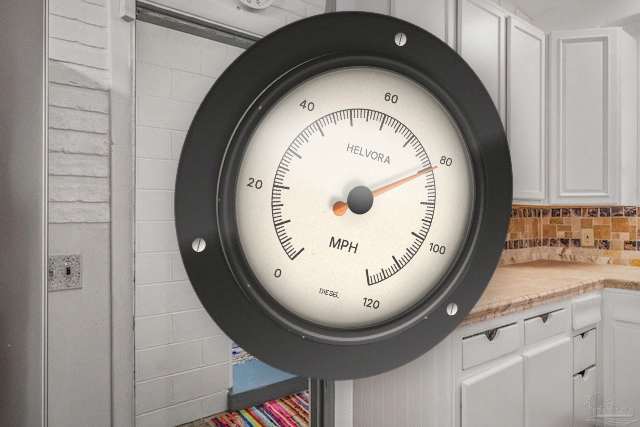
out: 80 mph
